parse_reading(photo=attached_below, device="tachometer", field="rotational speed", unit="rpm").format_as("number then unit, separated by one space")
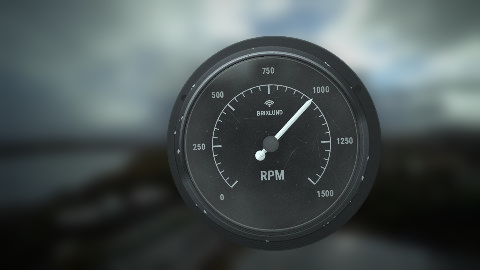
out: 1000 rpm
